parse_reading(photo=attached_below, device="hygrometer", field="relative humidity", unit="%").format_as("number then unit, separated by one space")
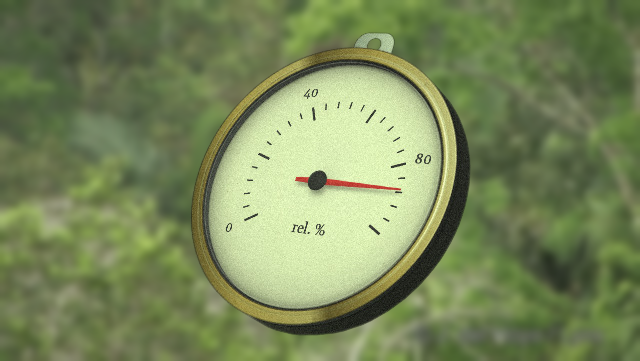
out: 88 %
